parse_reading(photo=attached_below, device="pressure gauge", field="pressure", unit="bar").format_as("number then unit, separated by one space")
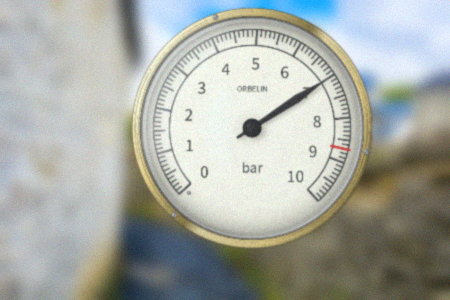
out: 7 bar
